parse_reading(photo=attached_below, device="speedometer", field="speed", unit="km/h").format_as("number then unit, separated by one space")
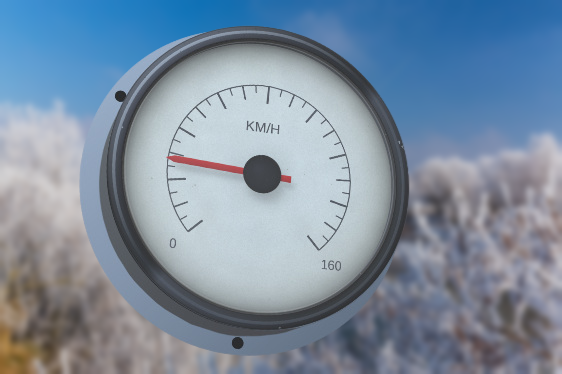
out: 27.5 km/h
